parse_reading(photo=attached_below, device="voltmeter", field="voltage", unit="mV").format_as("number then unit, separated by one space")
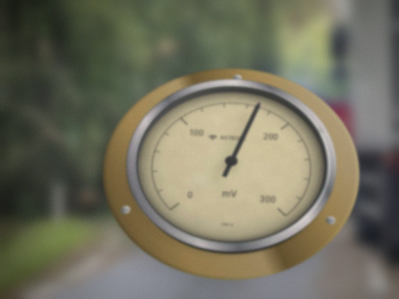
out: 170 mV
